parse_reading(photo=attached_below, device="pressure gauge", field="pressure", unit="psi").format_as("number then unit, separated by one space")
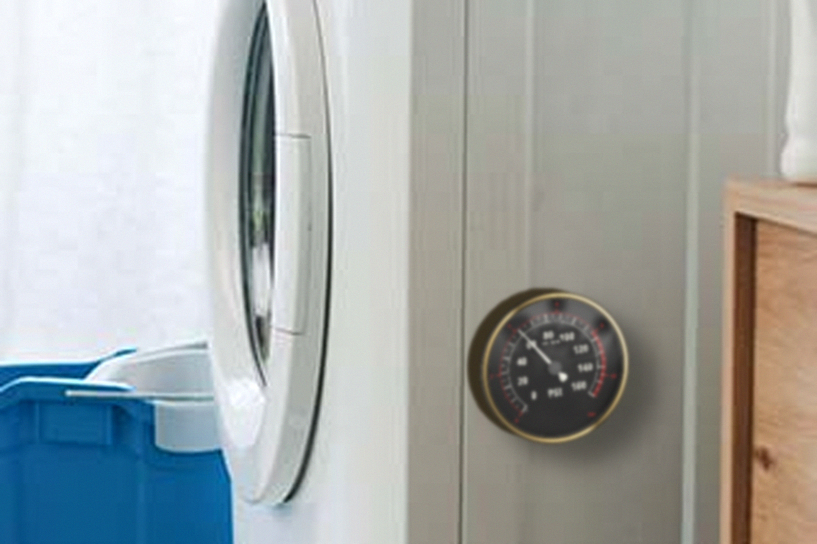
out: 60 psi
